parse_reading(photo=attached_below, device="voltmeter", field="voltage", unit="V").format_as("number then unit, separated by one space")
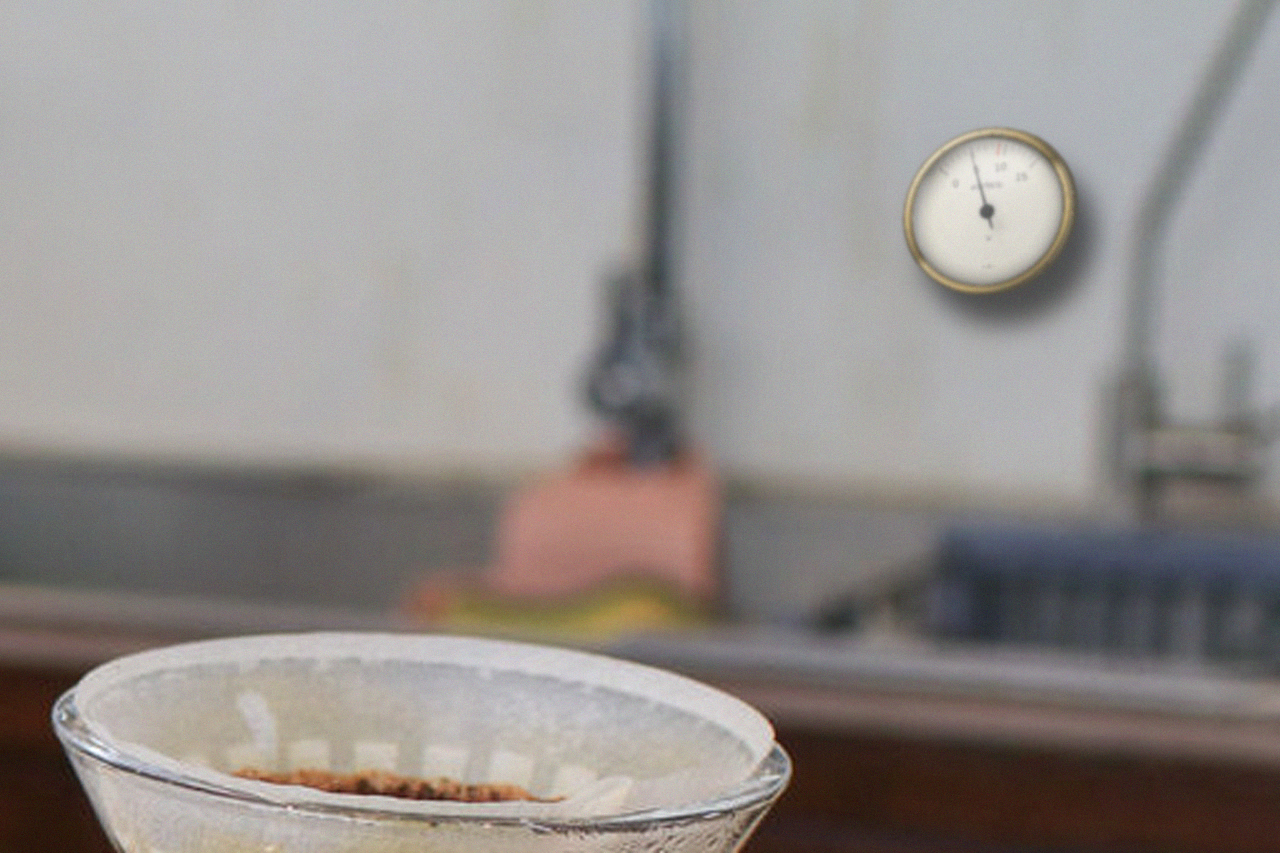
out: 5 V
